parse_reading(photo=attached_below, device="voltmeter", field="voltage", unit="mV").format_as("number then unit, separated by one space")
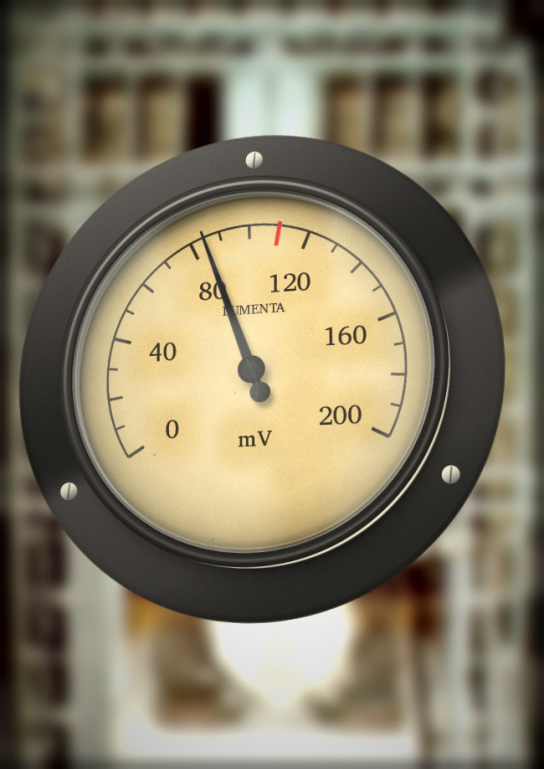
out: 85 mV
